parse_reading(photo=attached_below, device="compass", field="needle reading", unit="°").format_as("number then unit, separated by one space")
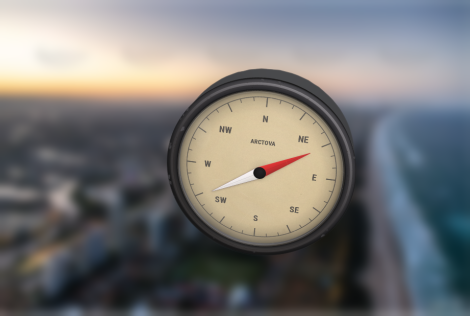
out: 60 °
